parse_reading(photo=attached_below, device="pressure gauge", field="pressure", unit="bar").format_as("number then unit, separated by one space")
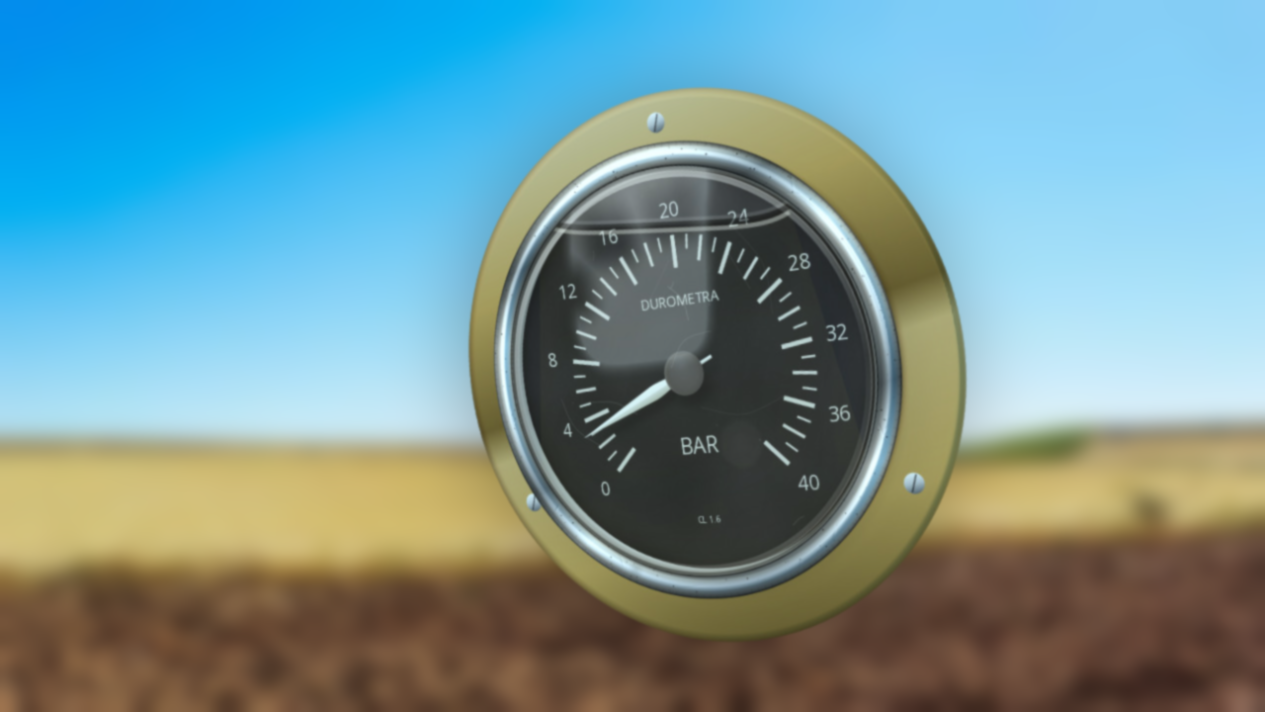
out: 3 bar
